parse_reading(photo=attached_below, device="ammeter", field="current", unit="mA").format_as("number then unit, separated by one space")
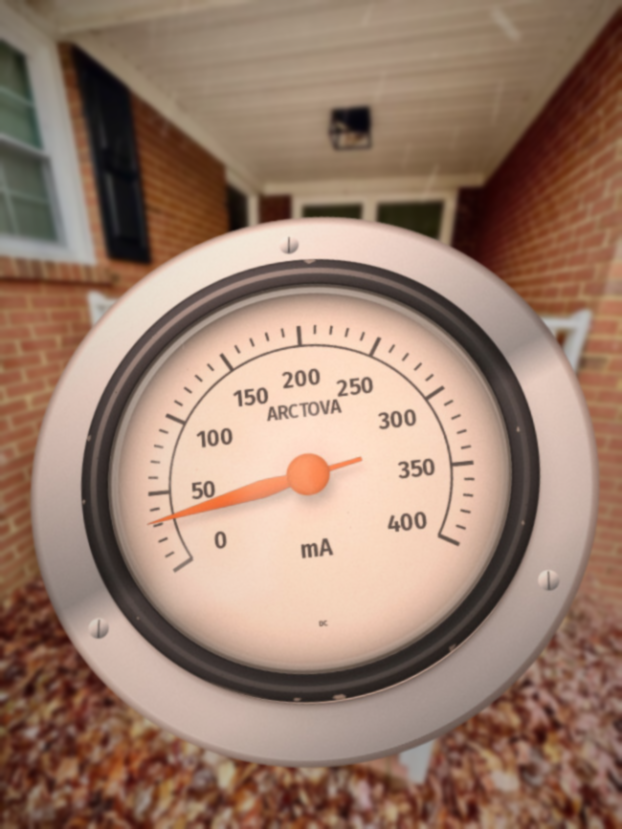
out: 30 mA
